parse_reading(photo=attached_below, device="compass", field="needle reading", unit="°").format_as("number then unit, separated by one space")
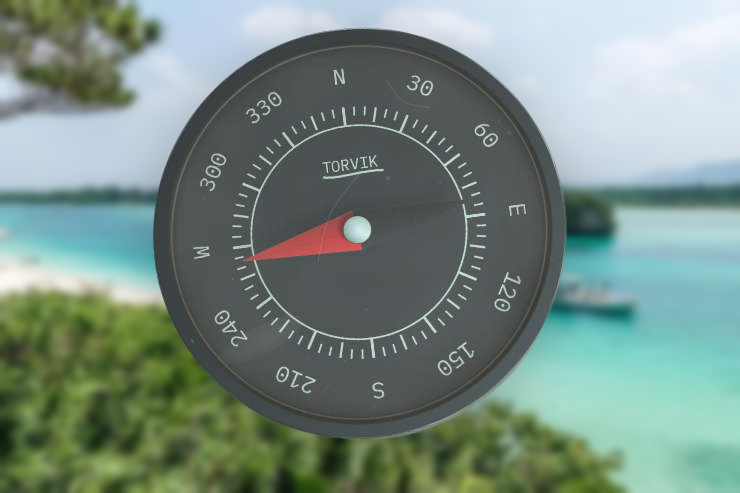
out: 262.5 °
